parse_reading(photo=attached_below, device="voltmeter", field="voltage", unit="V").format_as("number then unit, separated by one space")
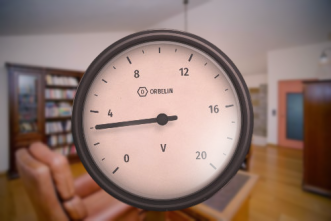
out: 3 V
